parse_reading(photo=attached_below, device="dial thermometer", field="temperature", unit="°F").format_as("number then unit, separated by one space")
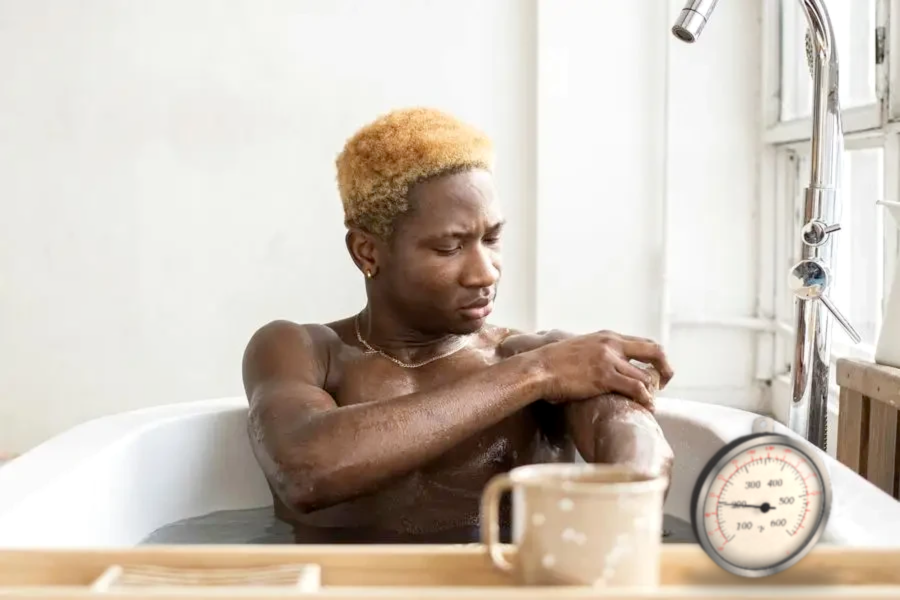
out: 200 °F
